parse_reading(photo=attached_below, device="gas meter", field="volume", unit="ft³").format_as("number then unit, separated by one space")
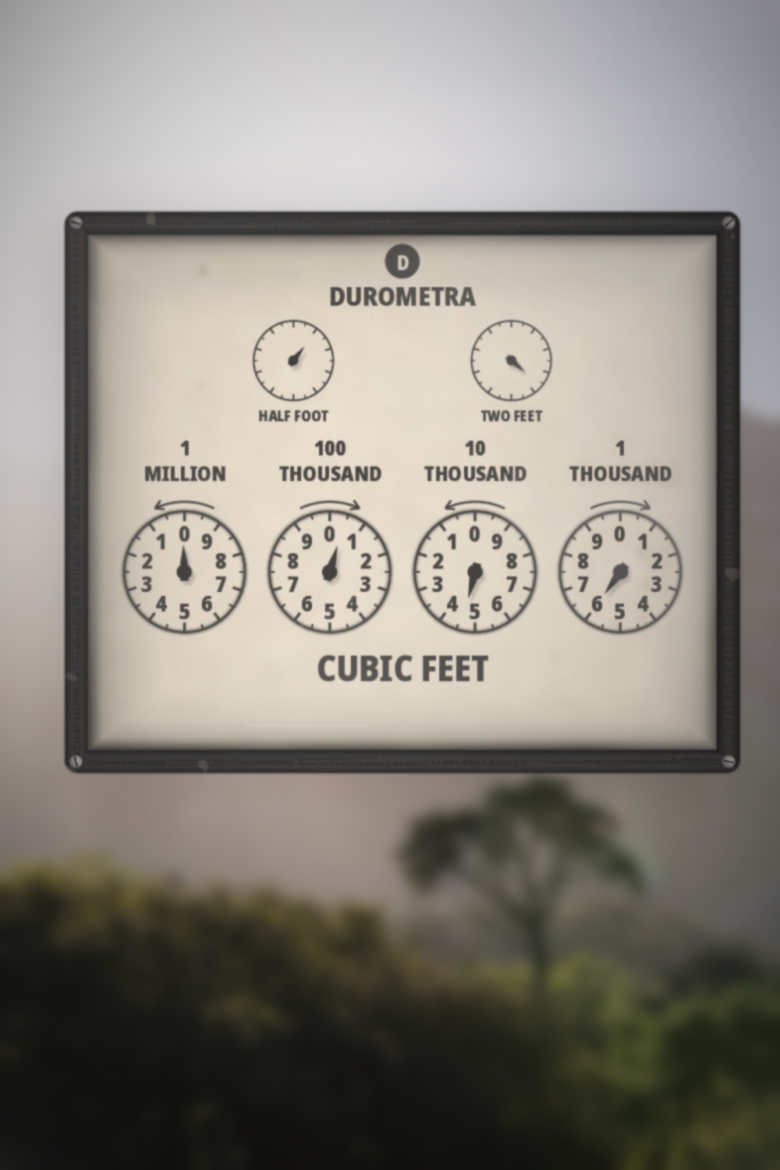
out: 4600 ft³
